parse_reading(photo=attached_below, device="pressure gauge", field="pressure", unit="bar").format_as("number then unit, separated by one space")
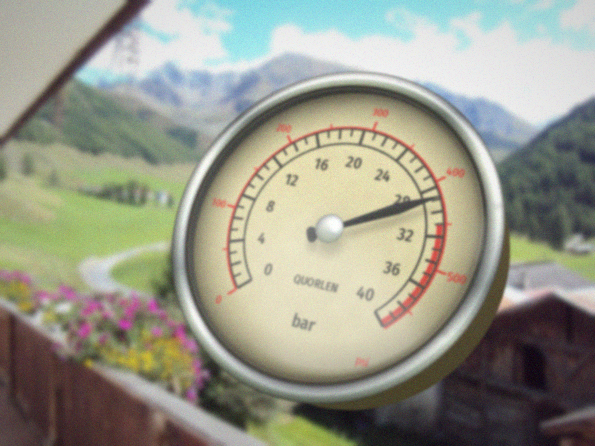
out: 29 bar
